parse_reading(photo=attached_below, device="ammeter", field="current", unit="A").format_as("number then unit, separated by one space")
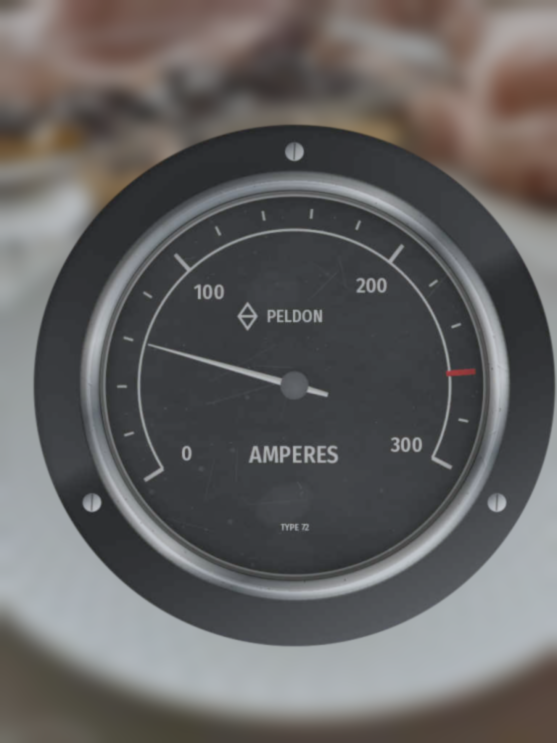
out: 60 A
